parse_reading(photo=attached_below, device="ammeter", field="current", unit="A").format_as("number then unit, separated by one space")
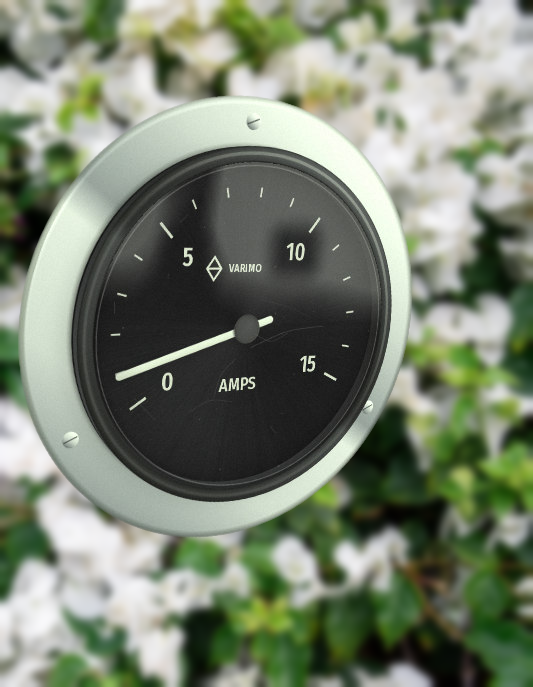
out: 1 A
